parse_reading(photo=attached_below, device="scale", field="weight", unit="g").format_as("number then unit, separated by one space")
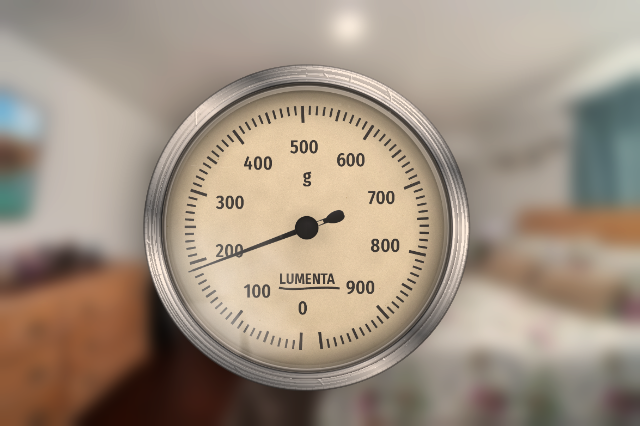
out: 190 g
